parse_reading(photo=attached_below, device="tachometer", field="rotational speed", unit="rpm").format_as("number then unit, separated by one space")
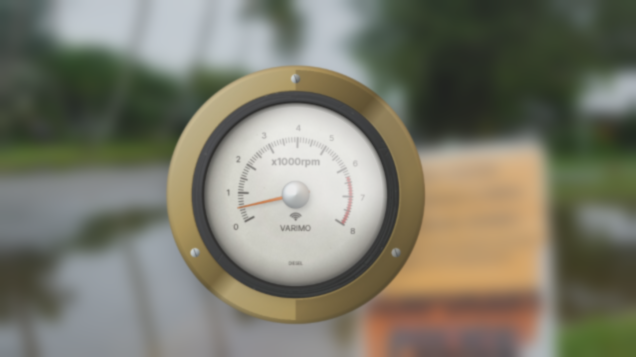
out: 500 rpm
